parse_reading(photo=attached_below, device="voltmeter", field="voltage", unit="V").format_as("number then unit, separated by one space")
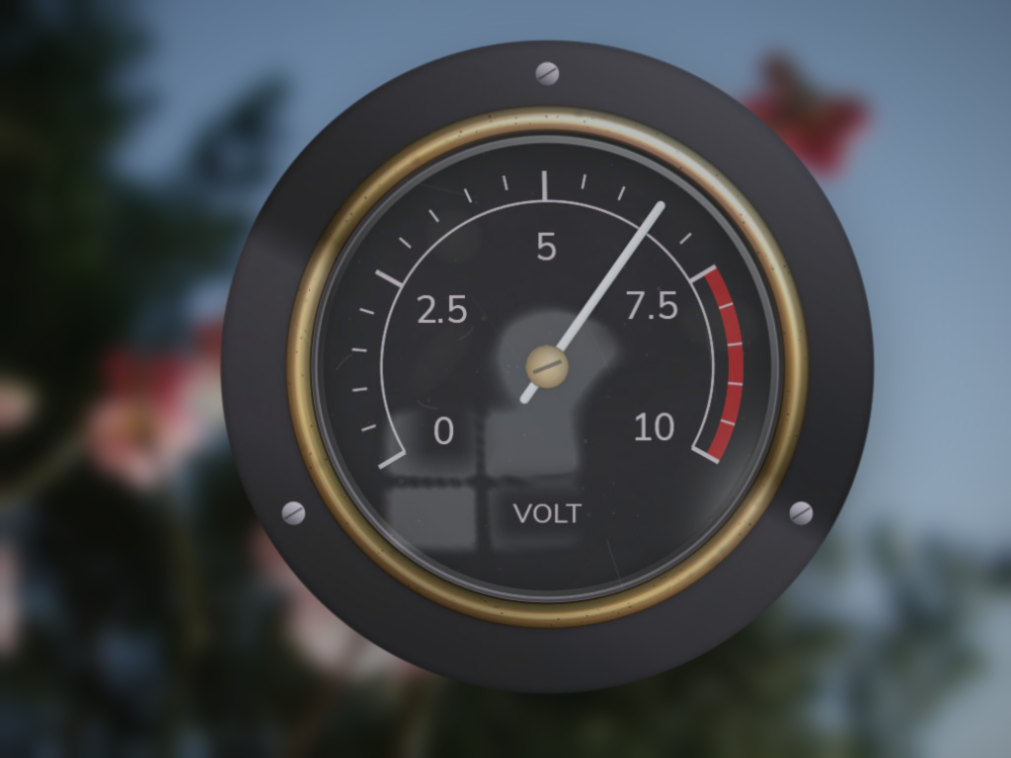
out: 6.5 V
